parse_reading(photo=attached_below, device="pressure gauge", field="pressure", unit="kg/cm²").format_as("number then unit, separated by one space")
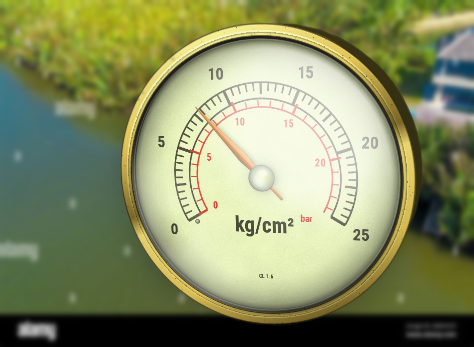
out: 8 kg/cm²
